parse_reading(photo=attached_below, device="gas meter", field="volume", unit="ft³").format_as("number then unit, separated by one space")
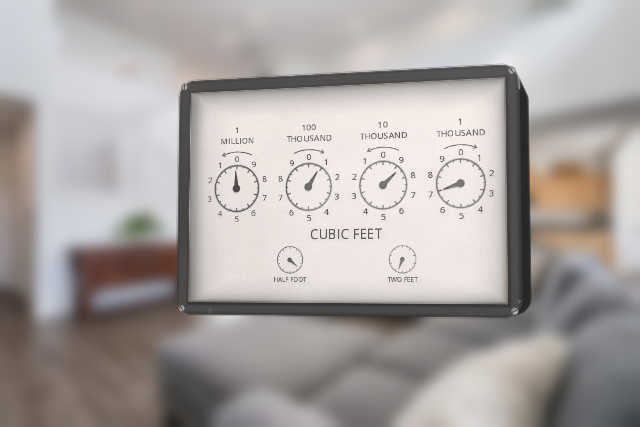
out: 8700 ft³
